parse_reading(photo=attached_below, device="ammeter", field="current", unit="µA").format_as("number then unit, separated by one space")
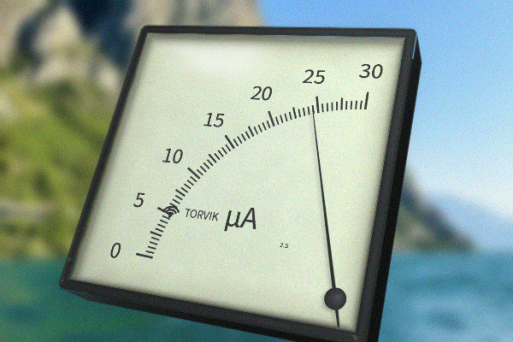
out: 24.5 µA
